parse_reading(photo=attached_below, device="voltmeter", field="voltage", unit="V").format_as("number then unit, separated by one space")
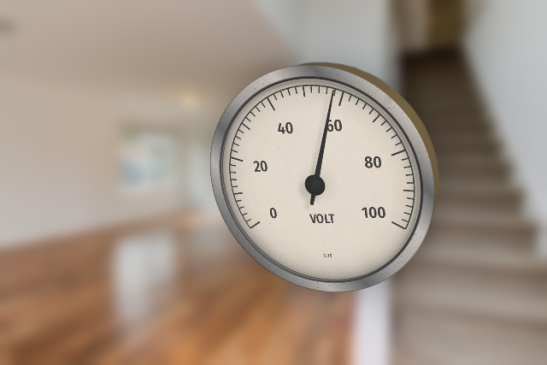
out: 58 V
